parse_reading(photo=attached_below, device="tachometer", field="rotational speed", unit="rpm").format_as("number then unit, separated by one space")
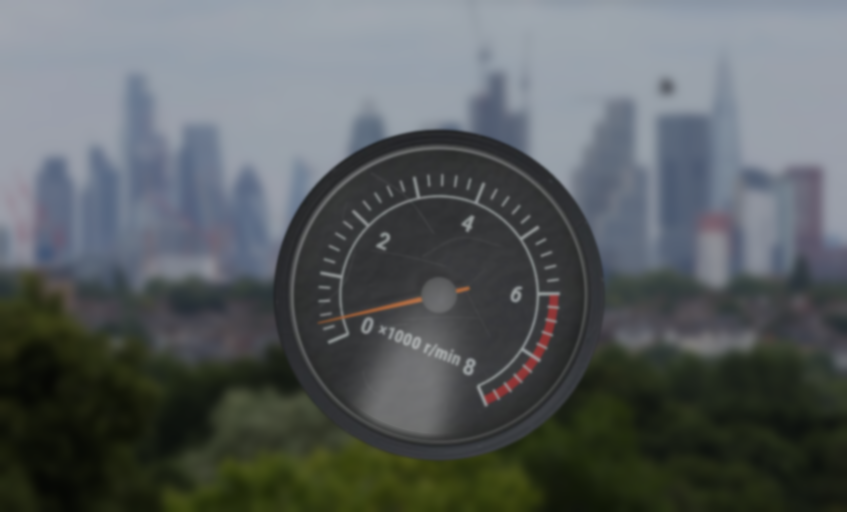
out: 300 rpm
